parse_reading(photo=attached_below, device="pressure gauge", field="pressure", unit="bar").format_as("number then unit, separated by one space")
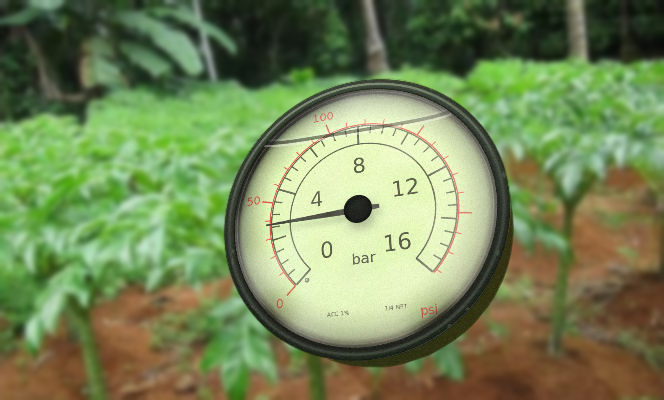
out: 2.5 bar
